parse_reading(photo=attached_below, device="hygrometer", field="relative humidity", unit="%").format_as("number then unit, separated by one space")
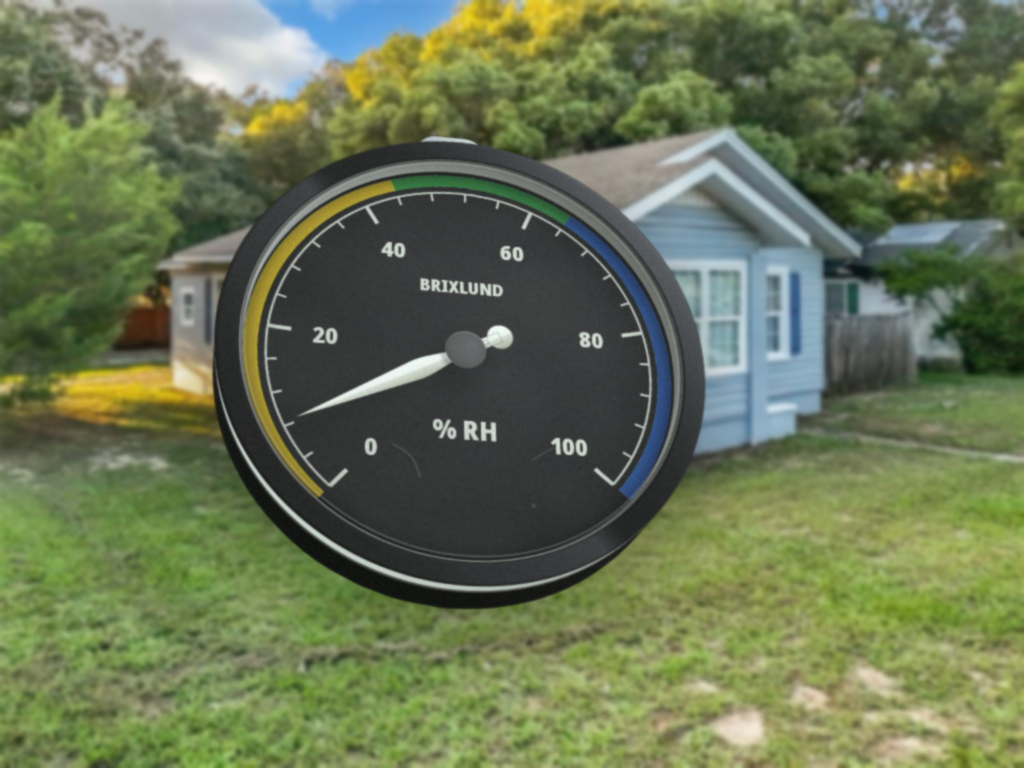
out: 8 %
